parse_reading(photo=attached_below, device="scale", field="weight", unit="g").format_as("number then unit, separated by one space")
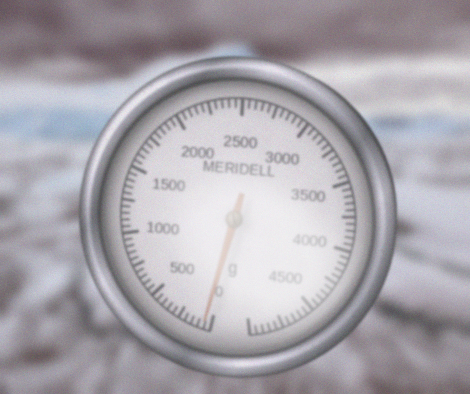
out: 50 g
